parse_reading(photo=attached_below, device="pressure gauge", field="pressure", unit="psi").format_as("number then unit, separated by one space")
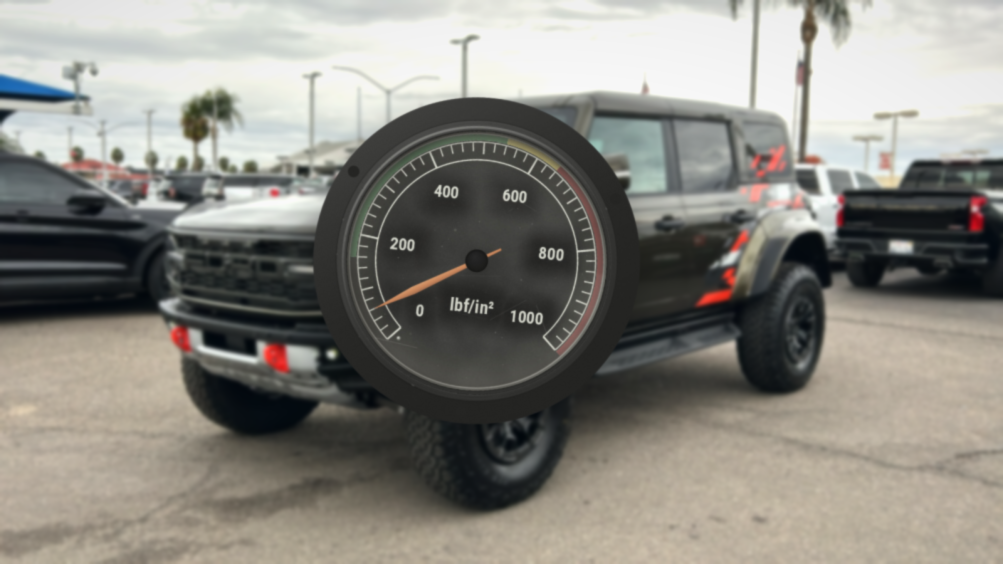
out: 60 psi
